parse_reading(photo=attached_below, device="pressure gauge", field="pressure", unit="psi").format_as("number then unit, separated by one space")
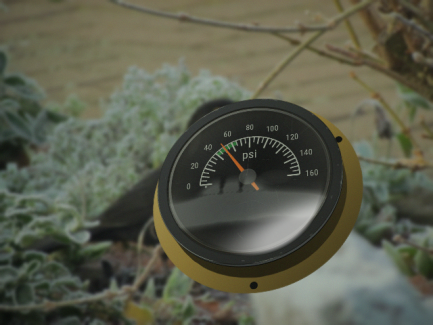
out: 50 psi
